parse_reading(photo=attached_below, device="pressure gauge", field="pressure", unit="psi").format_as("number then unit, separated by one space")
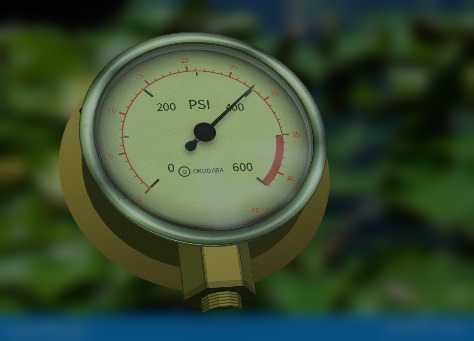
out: 400 psi
